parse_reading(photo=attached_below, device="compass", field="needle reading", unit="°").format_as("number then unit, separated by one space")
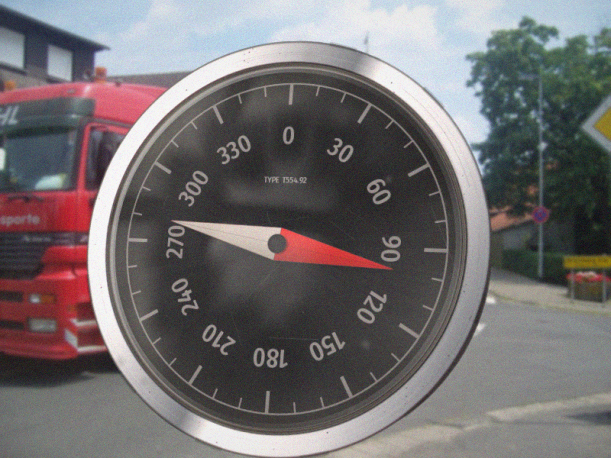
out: 100 °
